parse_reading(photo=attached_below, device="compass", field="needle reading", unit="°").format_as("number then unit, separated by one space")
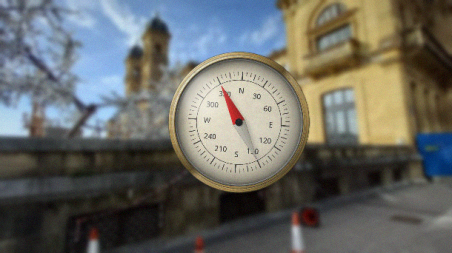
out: 330 °
